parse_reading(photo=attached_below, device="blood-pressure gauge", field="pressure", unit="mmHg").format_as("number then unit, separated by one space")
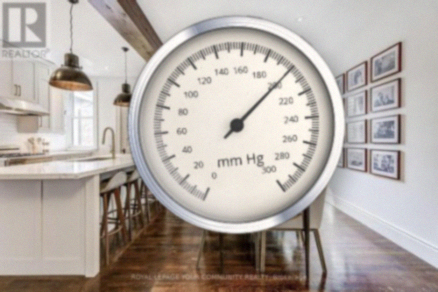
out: 200 mmHg
